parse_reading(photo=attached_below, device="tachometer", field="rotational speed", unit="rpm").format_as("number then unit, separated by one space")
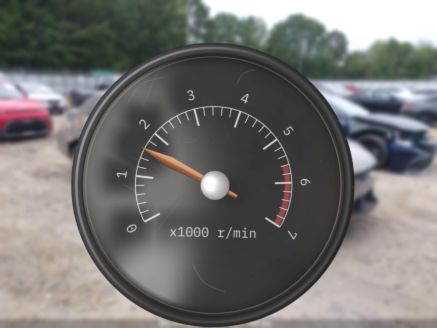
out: 1600 rpm
